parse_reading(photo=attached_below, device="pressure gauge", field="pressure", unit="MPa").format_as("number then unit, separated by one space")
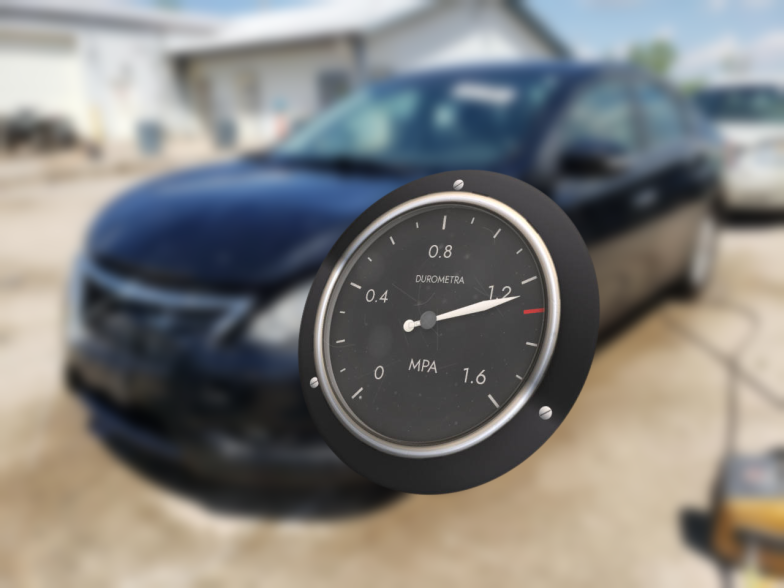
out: 1.25 MPa
